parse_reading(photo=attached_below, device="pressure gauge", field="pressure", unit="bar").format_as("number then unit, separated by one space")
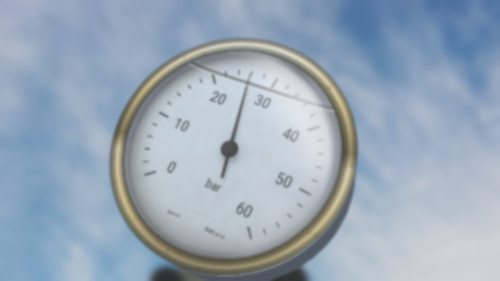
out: 26 bar
